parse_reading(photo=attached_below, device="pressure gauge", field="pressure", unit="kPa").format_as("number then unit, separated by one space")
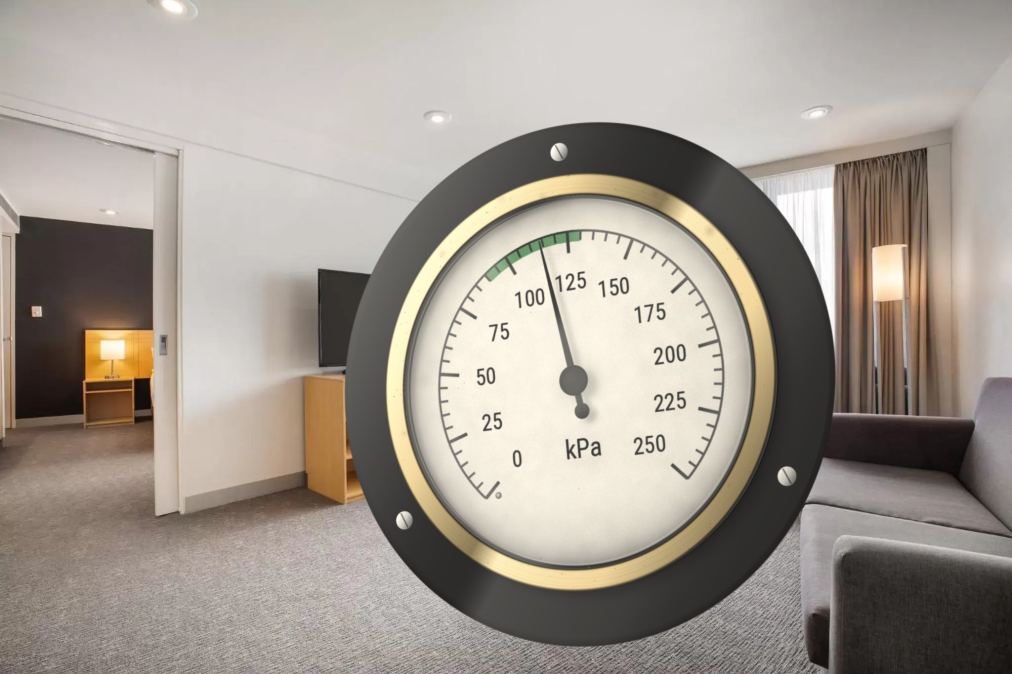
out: 115 kPa
